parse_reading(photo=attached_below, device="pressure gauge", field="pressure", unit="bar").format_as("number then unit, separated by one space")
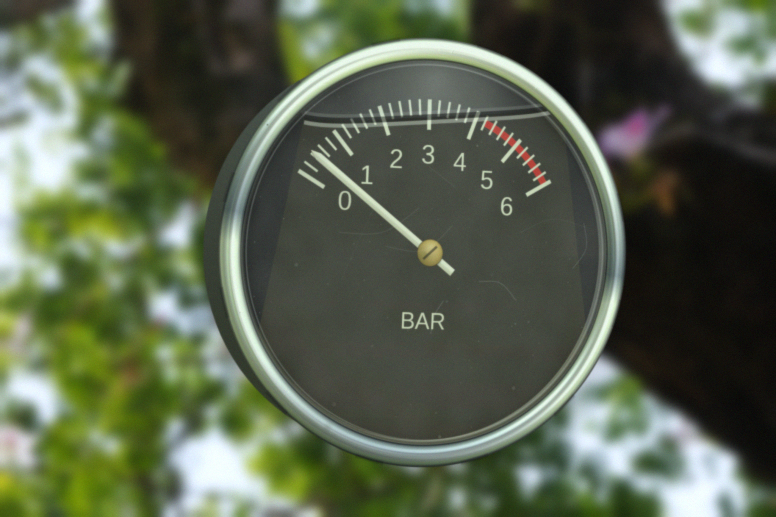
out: 0.4 bar
